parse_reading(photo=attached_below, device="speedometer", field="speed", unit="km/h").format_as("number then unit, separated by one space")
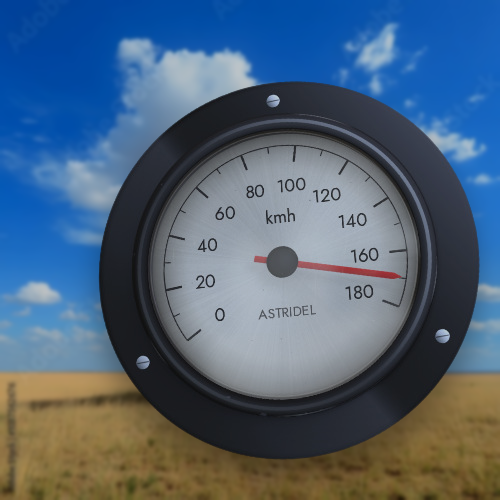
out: 170 km/h
